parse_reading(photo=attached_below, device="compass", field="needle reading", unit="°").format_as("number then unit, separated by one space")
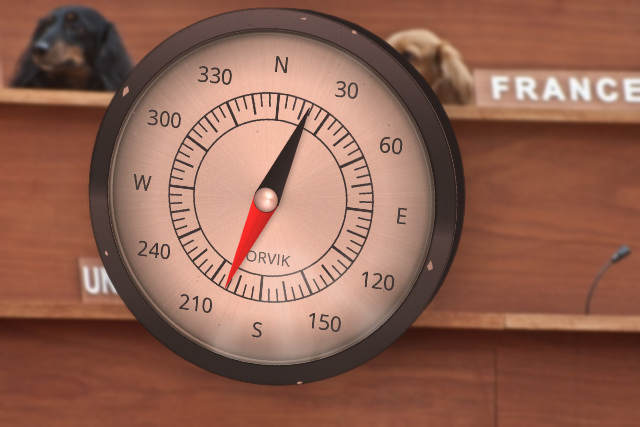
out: 200 °
